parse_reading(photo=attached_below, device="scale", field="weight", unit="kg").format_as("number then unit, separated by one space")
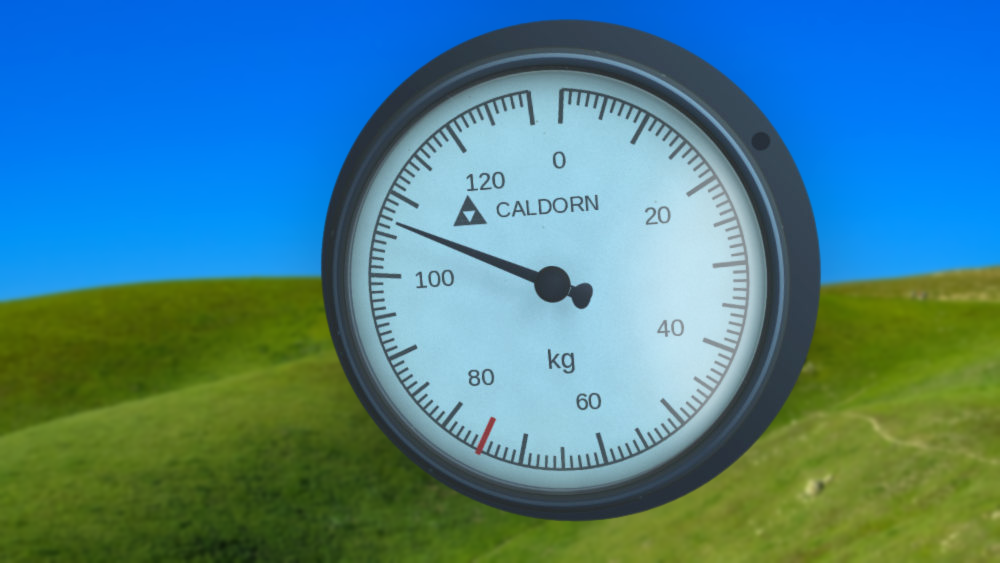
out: 107 kg
